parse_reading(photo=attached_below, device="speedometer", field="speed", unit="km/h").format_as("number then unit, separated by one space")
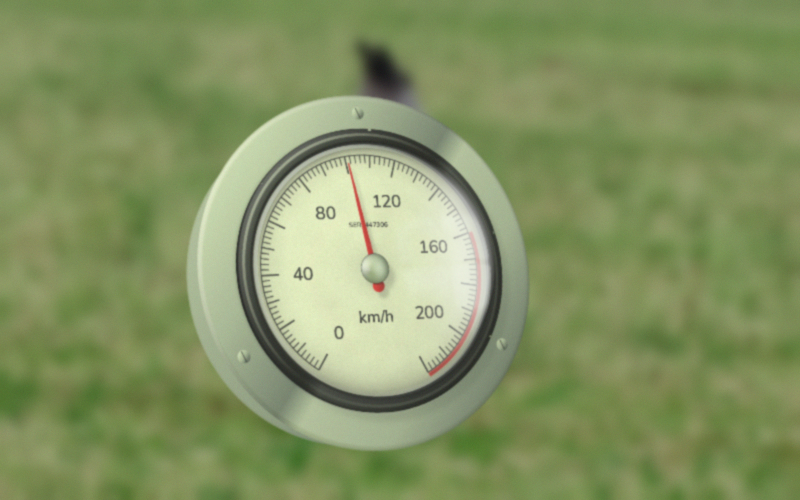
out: 100 km/h
